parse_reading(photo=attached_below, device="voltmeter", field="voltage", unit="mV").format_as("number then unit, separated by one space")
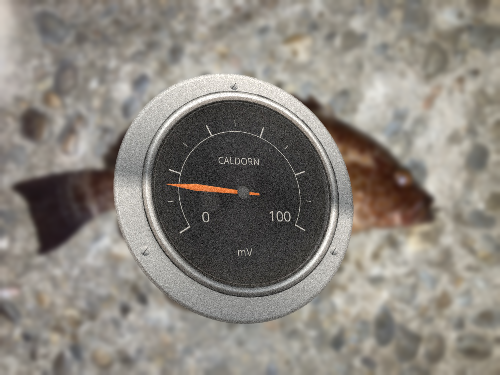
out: 15 mV
